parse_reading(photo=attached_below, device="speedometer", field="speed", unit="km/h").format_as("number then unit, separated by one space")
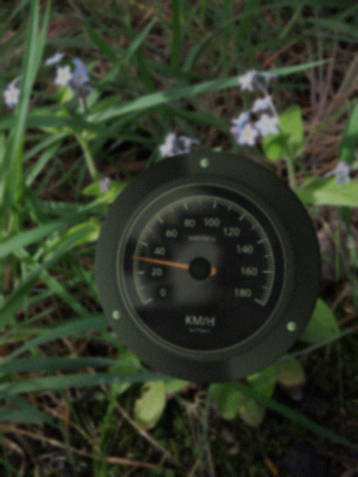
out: 30 km/h
